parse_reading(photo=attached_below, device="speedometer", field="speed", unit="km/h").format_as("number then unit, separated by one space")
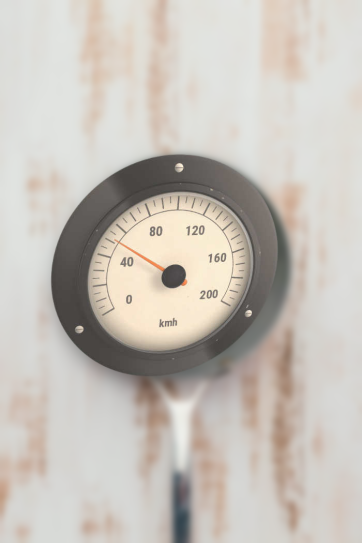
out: 52.5 km/h
